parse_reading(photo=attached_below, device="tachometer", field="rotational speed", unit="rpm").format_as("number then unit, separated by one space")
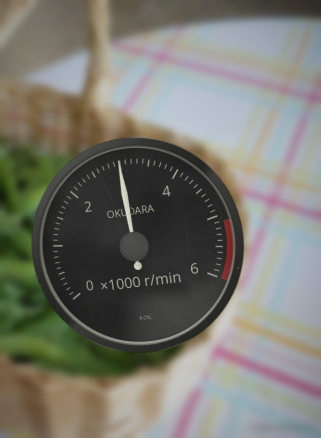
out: 3000 rpm
